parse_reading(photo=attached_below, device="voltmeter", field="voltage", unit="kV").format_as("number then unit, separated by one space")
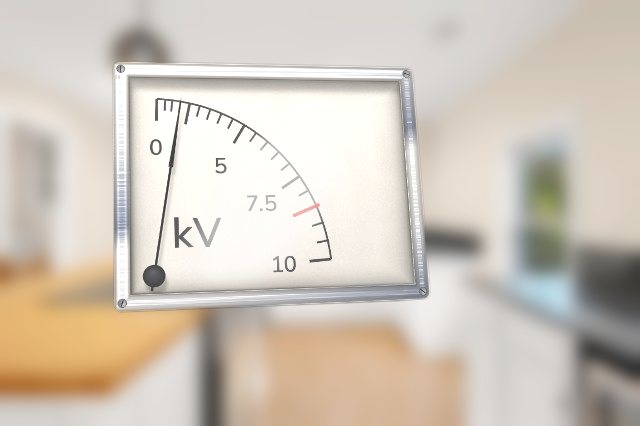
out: 2 kV
